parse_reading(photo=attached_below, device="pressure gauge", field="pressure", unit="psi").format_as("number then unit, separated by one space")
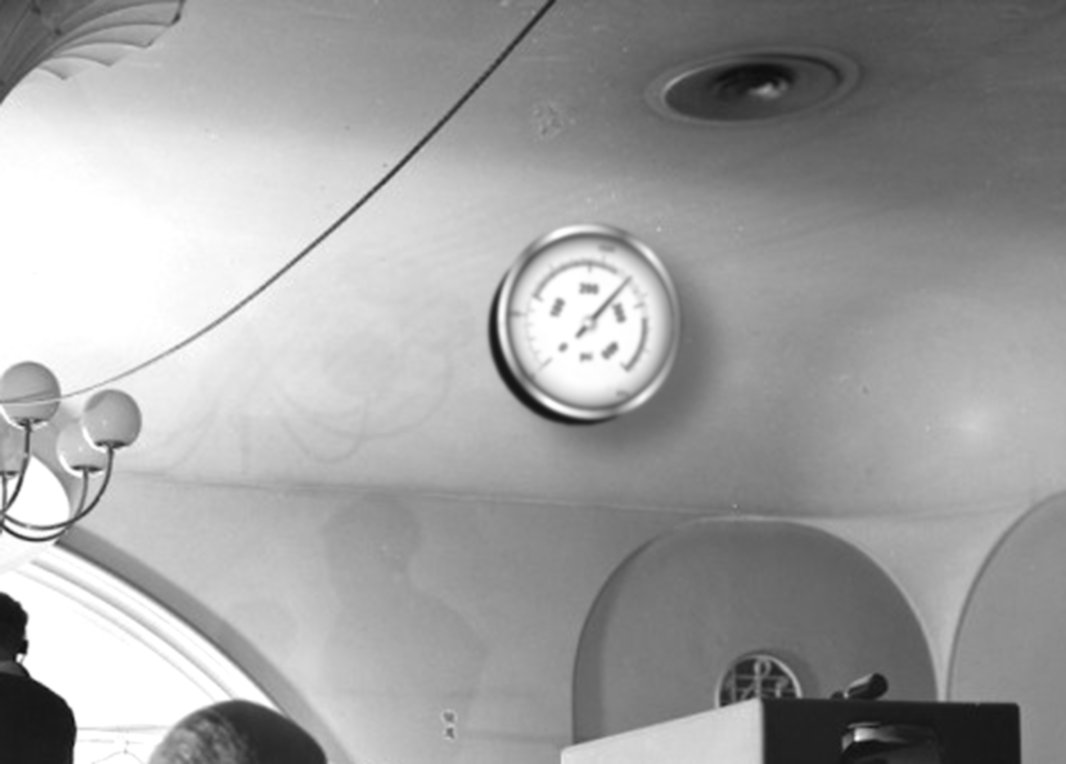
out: 260 psi
